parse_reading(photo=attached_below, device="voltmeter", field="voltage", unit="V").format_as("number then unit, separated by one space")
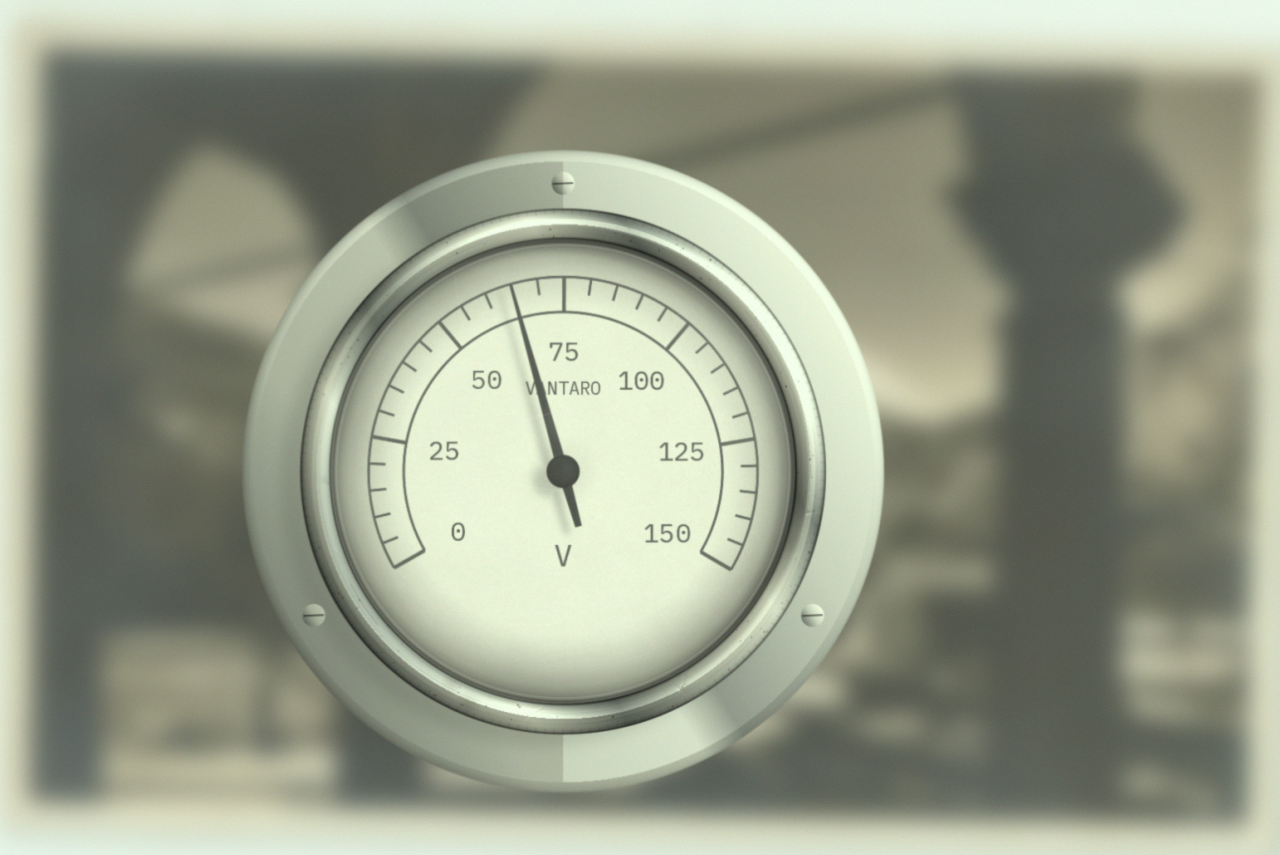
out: 65 V
